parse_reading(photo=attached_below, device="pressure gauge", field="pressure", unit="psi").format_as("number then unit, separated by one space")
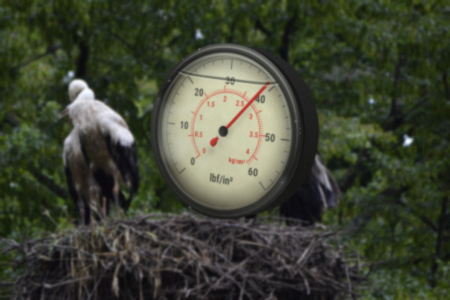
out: 39 psi
